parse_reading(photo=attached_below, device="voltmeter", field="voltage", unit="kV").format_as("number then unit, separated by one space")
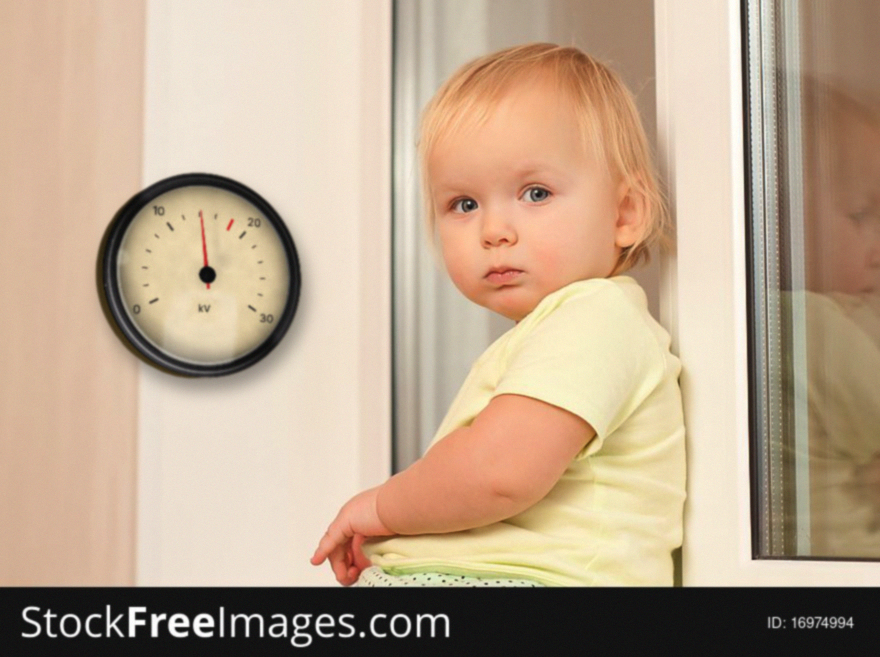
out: 14 kV
